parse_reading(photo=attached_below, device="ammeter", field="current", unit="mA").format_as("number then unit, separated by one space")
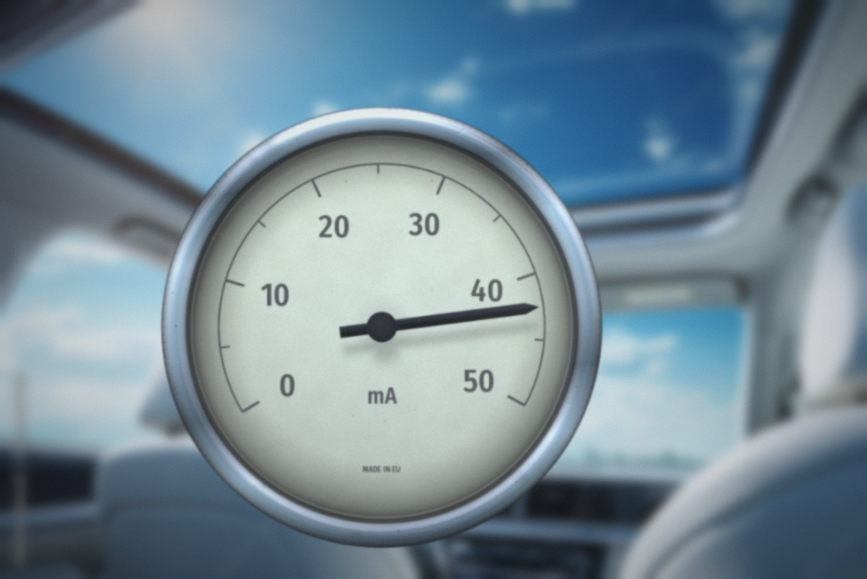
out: 42.5 mA
